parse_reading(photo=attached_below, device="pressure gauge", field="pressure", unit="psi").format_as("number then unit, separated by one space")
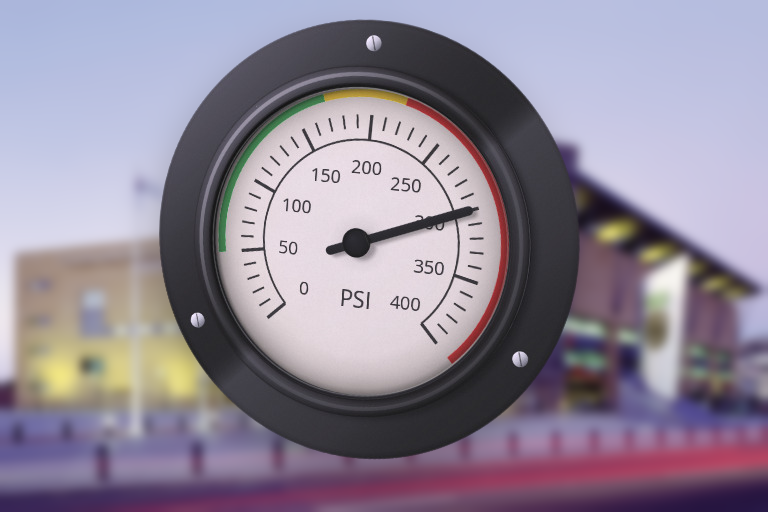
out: 300 psi
